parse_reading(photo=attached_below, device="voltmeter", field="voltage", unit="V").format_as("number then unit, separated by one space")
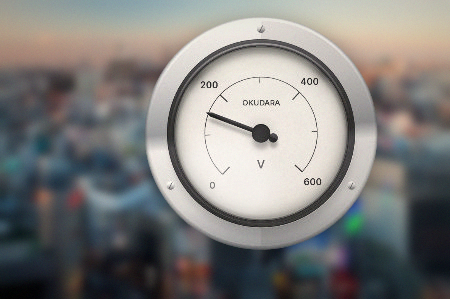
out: 150 V
